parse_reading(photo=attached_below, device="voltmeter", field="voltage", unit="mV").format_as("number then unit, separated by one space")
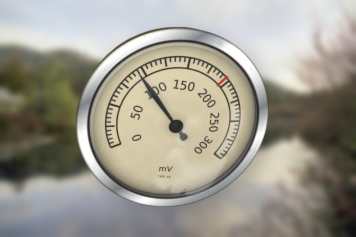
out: 95 mV
